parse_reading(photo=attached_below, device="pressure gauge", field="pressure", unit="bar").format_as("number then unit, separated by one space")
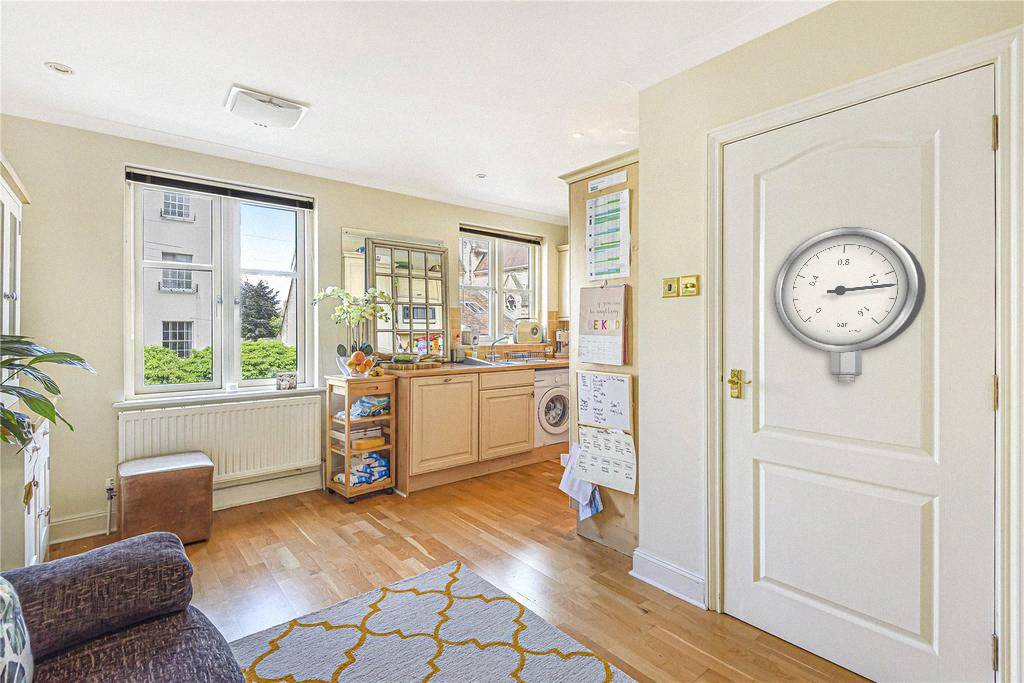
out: 1.3 bar
